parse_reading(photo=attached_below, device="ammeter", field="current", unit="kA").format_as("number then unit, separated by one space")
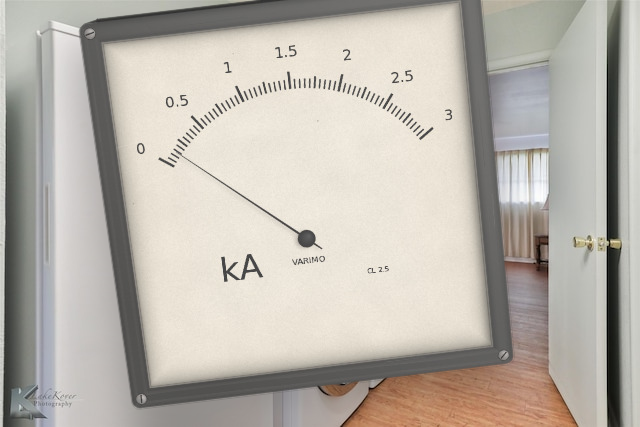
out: 0.15 kA
